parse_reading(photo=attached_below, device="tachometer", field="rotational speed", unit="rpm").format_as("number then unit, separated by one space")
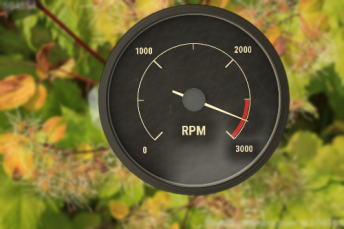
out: 2750 rpm
